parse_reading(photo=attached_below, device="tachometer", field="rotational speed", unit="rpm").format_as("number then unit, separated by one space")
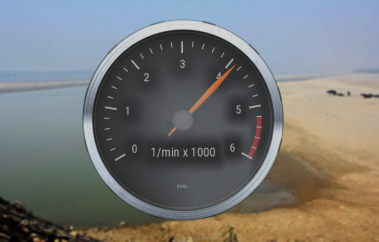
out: 4100 rpm
